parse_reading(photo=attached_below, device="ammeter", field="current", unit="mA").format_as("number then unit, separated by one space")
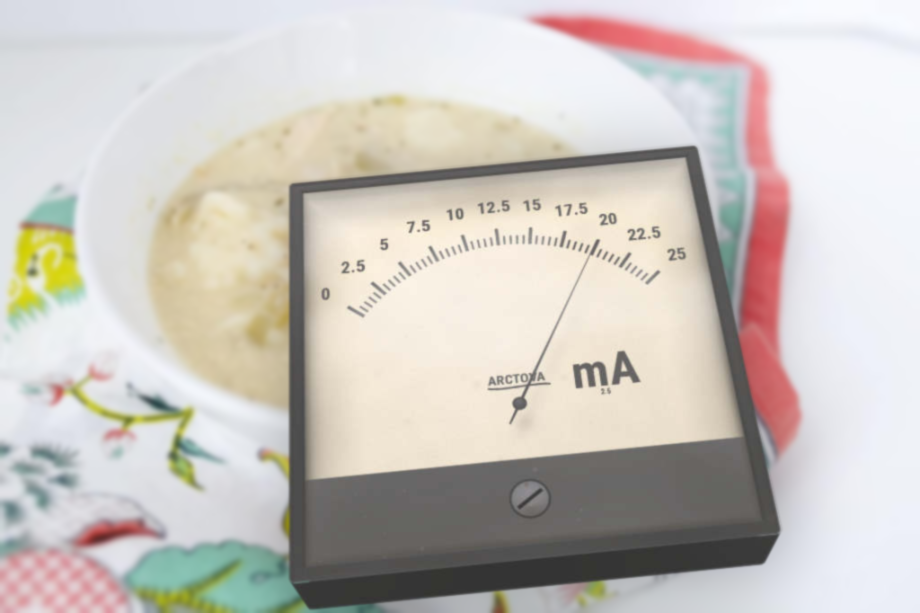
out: 20 mA
